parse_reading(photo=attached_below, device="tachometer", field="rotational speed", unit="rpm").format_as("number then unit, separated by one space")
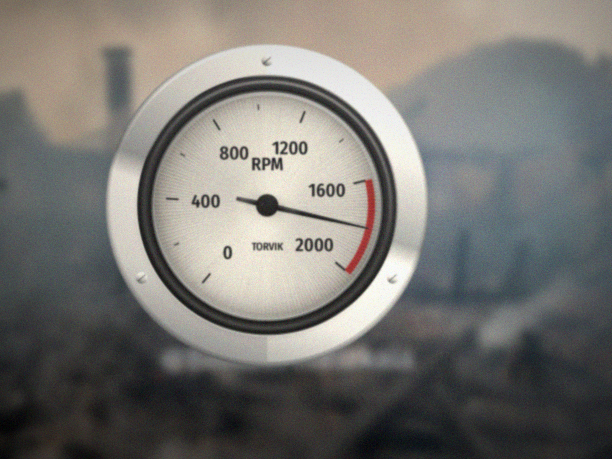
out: 1800 rpm
